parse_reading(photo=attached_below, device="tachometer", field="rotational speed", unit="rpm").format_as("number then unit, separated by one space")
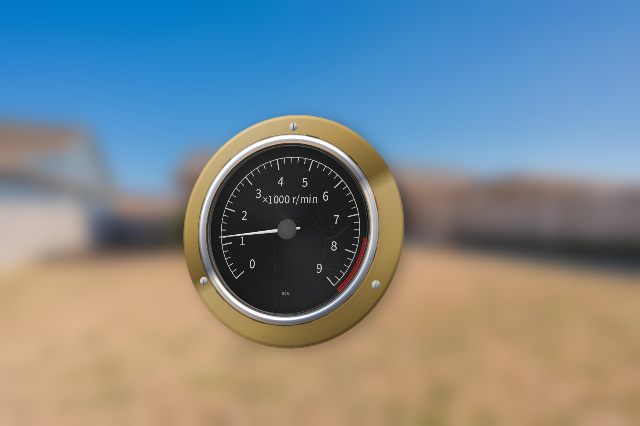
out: 1200 rpm
